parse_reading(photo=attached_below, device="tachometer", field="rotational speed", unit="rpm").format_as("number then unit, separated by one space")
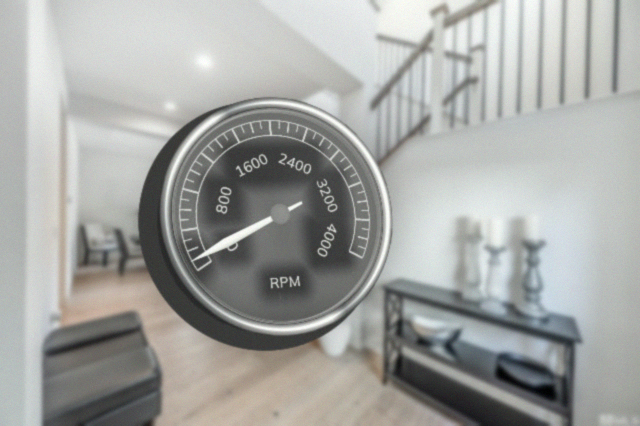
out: 100 rpm
